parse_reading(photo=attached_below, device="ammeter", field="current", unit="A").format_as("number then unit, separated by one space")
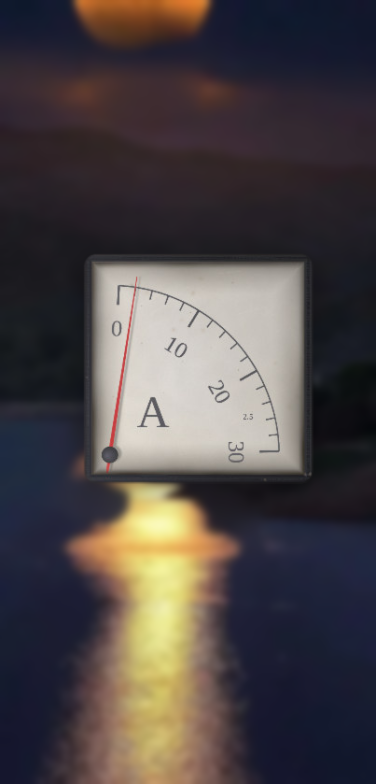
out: 2 A
